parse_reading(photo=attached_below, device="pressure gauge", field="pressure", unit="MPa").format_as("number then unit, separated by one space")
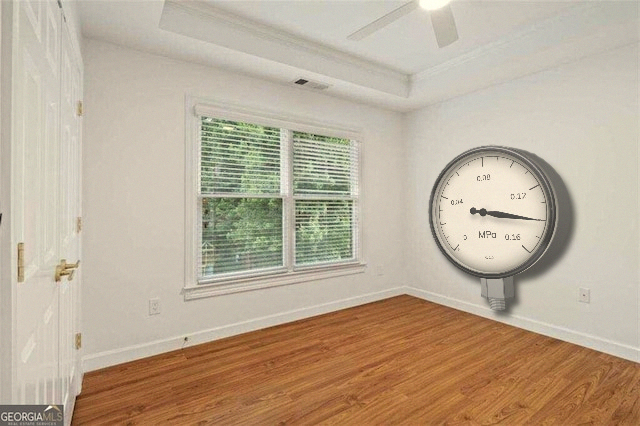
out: 0.14 MPa
